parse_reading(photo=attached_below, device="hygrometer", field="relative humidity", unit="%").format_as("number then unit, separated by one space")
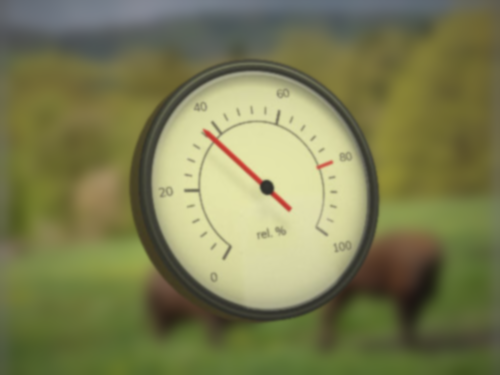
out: 36 %
